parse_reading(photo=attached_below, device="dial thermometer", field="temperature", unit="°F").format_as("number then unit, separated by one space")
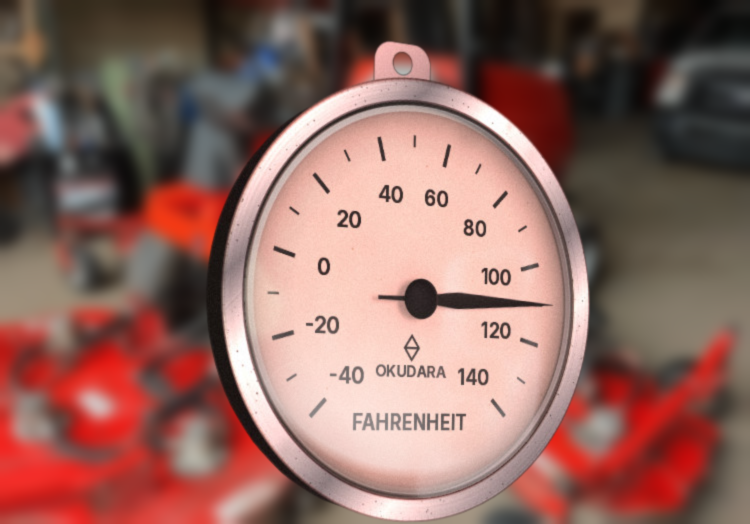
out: 110 °F
